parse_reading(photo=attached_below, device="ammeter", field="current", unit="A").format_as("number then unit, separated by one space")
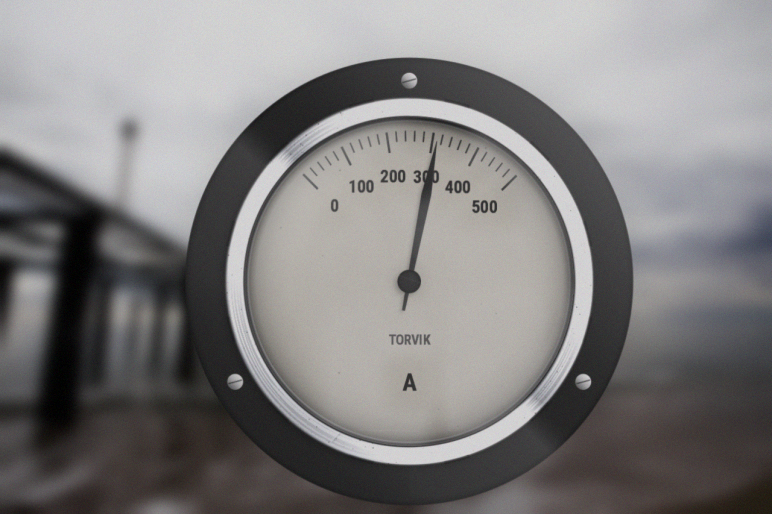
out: 310 A
